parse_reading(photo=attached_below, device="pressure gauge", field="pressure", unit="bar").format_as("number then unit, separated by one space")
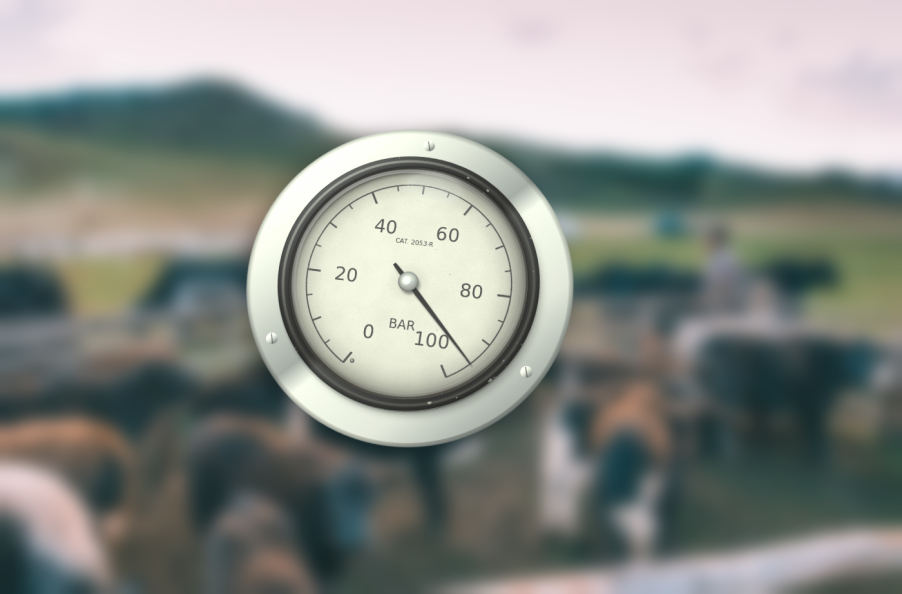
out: 95 bar
